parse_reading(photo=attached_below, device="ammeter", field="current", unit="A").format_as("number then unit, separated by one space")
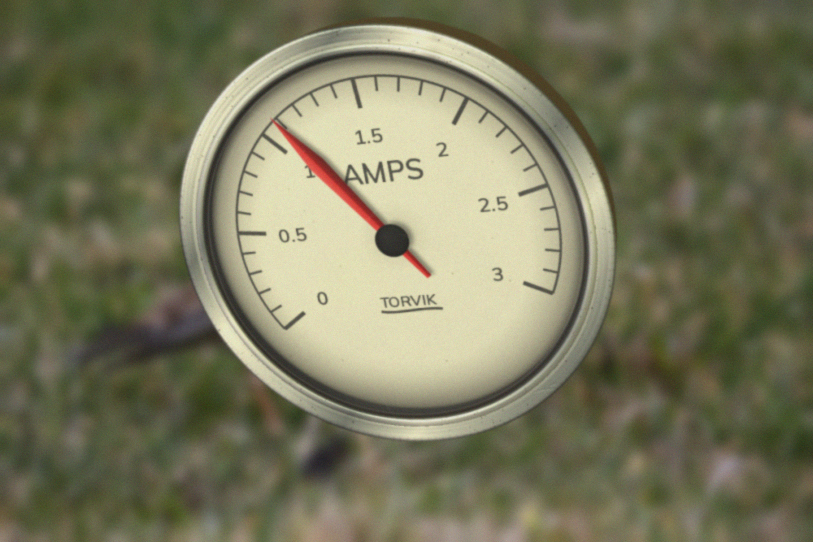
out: 1.1 A
